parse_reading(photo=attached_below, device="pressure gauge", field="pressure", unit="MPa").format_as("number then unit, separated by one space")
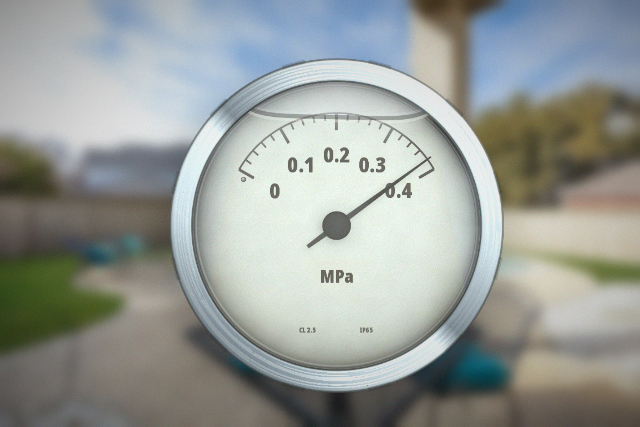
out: 0.38 MPa
